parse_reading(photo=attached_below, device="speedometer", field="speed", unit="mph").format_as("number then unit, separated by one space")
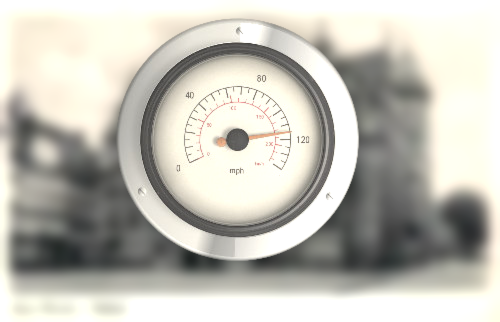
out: 115 mph
